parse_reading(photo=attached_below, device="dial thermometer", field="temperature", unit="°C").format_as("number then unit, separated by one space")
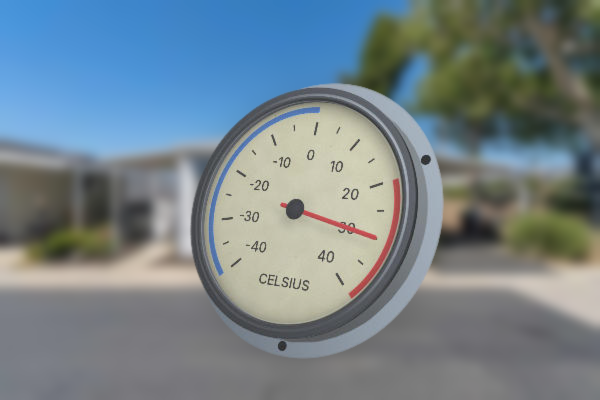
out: 30 °C
